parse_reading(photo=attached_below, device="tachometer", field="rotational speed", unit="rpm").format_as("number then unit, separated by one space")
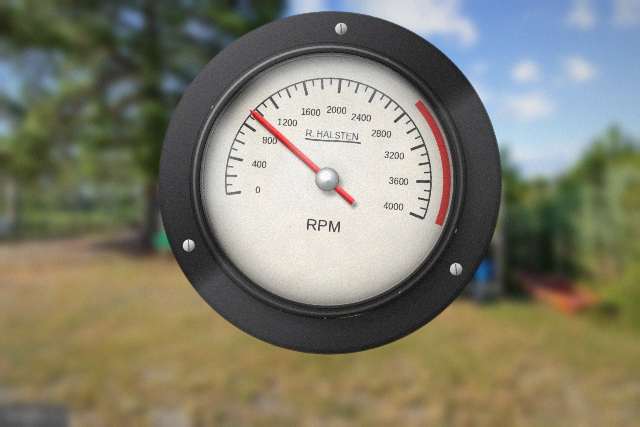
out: 950 rpm
